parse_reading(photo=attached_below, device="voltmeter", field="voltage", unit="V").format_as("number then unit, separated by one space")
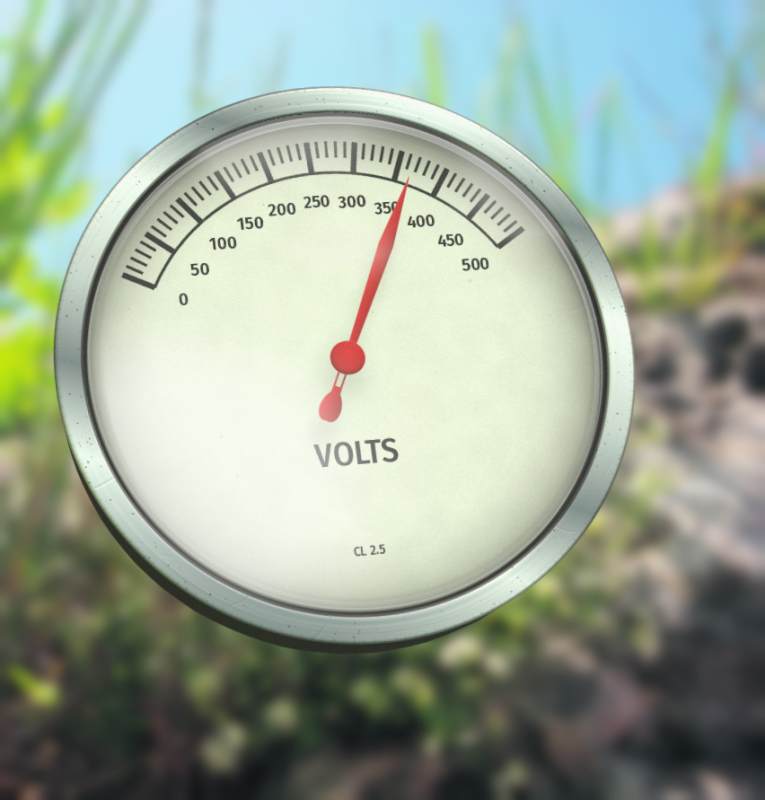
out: 365 V
